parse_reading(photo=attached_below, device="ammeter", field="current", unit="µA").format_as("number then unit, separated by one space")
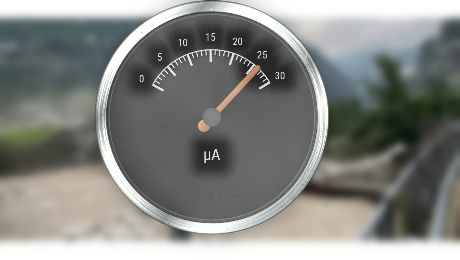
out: 26 µA
